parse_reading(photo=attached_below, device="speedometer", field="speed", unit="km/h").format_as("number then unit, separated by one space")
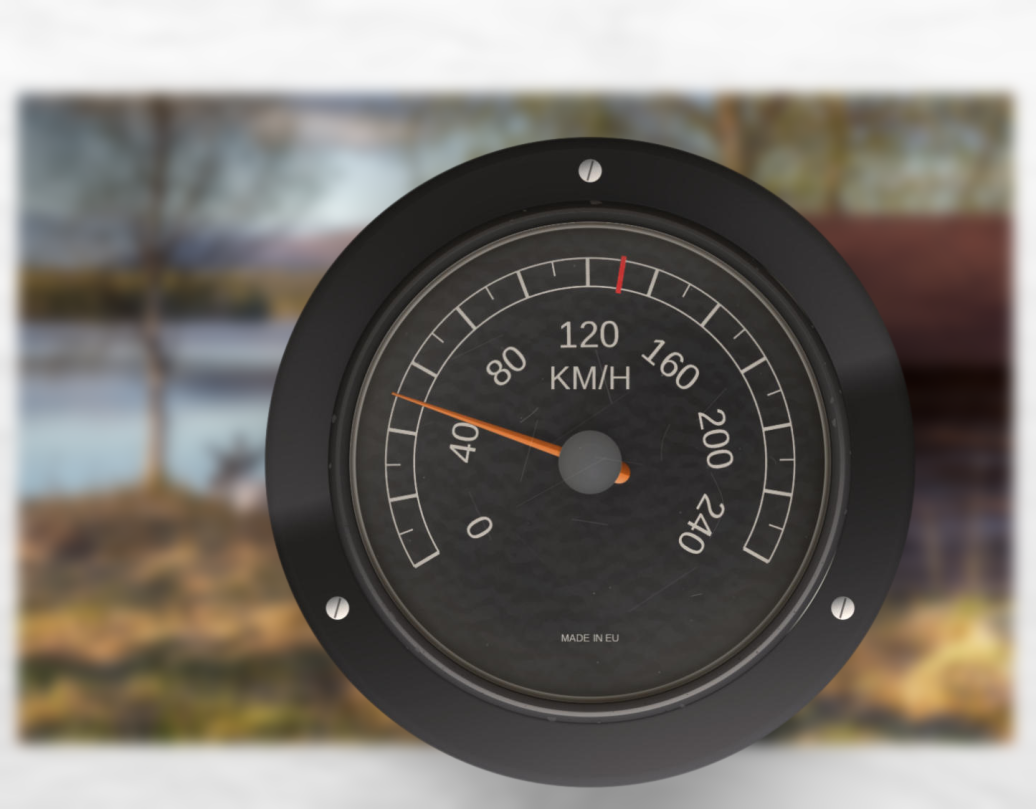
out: 50 km/h
